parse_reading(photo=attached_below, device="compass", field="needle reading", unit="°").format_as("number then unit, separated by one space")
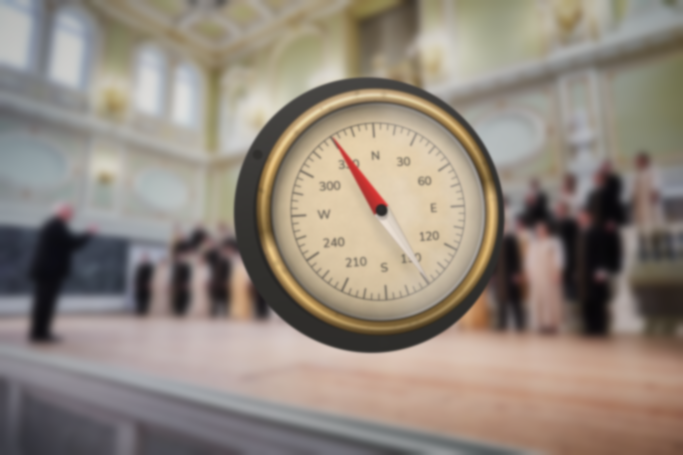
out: 330 °
